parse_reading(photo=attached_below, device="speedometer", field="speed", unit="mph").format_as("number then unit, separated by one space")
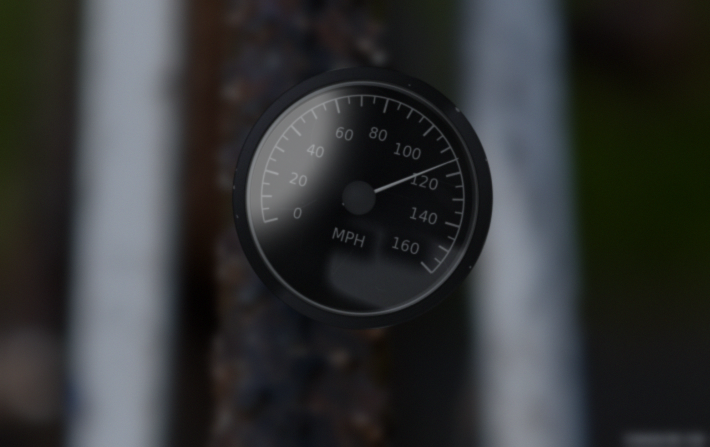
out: 115 mph
